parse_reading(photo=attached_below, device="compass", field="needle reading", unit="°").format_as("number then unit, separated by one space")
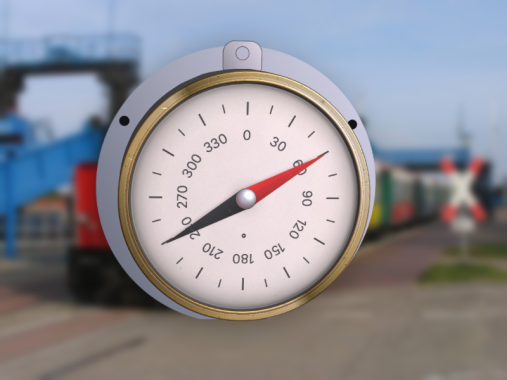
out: 60 °
